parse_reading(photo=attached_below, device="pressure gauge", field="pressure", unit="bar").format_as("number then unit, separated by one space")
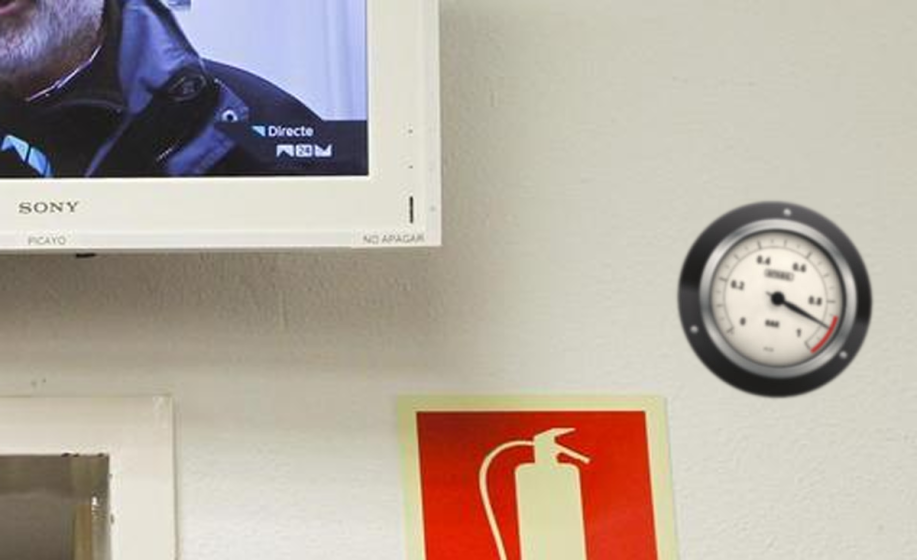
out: 0.9 bar
